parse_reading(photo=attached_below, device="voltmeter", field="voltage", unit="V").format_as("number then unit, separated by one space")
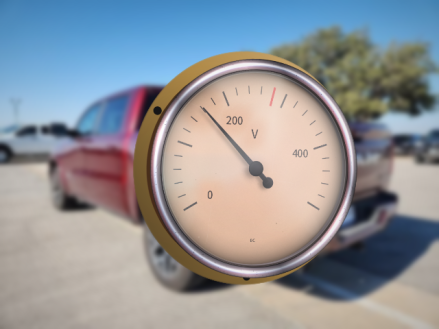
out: 160 V
